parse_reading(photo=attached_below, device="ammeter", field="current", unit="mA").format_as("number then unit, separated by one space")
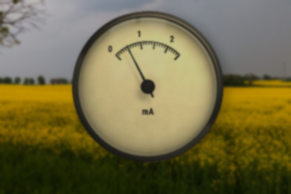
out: 0.5 mA
